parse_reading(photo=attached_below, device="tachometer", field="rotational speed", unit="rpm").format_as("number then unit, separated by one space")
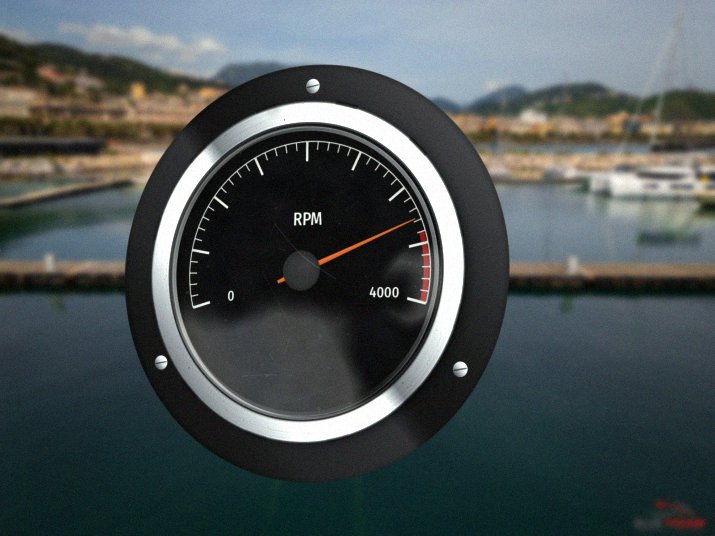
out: 3300 rpm
